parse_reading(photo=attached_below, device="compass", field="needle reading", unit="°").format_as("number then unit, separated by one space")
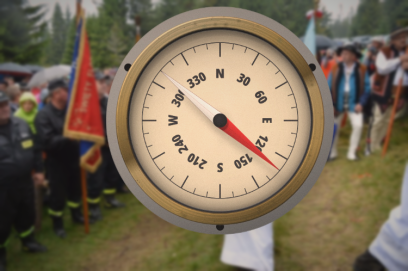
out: 130 °
